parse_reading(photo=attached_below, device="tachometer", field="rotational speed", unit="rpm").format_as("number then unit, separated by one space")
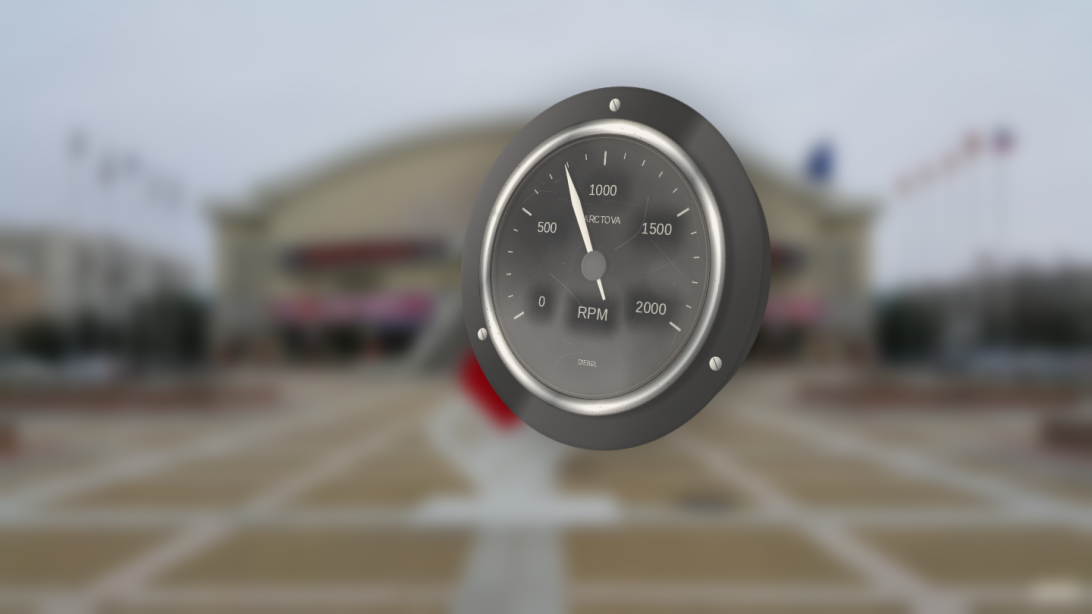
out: 800 rpm
